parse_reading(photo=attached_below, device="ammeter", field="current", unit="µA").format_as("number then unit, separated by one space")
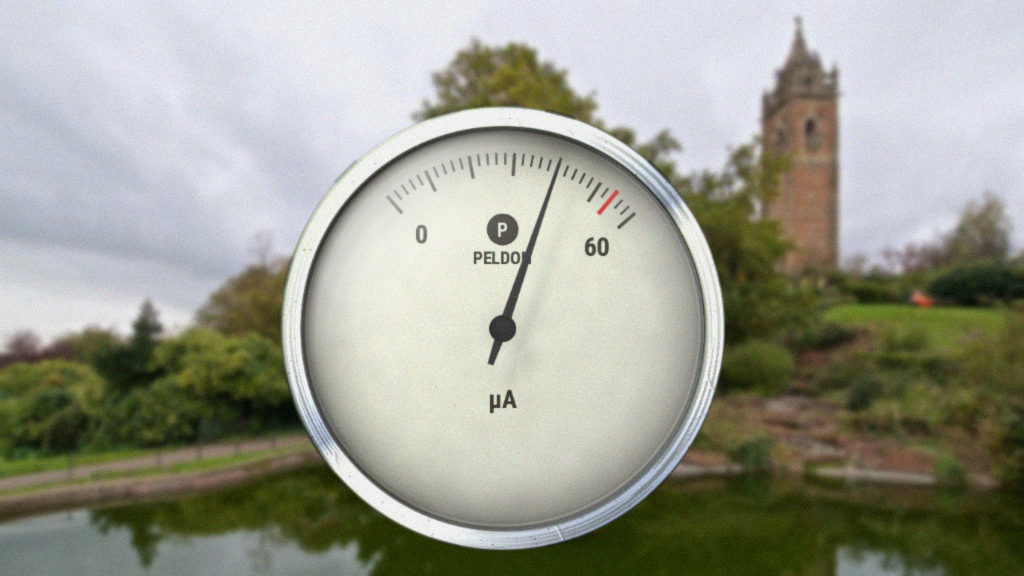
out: 40 µA
